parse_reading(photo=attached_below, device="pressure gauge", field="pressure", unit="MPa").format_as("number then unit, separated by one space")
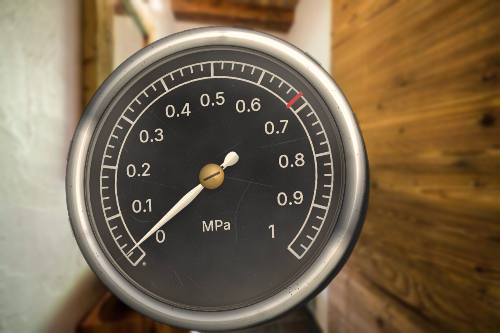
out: 0.02 MPa
